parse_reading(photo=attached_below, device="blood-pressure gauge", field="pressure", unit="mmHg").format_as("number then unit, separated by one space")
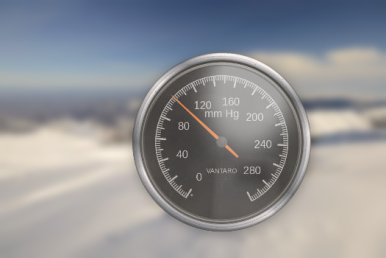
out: 100 mmHg
